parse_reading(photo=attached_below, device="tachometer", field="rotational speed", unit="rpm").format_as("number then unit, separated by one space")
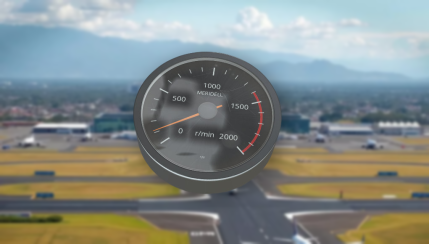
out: 100 rpm
